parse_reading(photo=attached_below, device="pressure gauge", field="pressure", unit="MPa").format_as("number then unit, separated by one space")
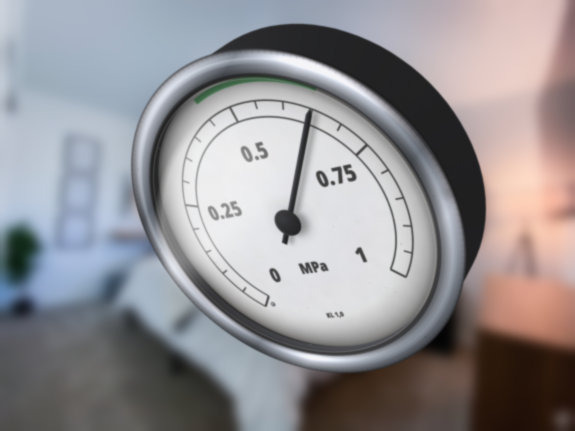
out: 0.65 MPa
